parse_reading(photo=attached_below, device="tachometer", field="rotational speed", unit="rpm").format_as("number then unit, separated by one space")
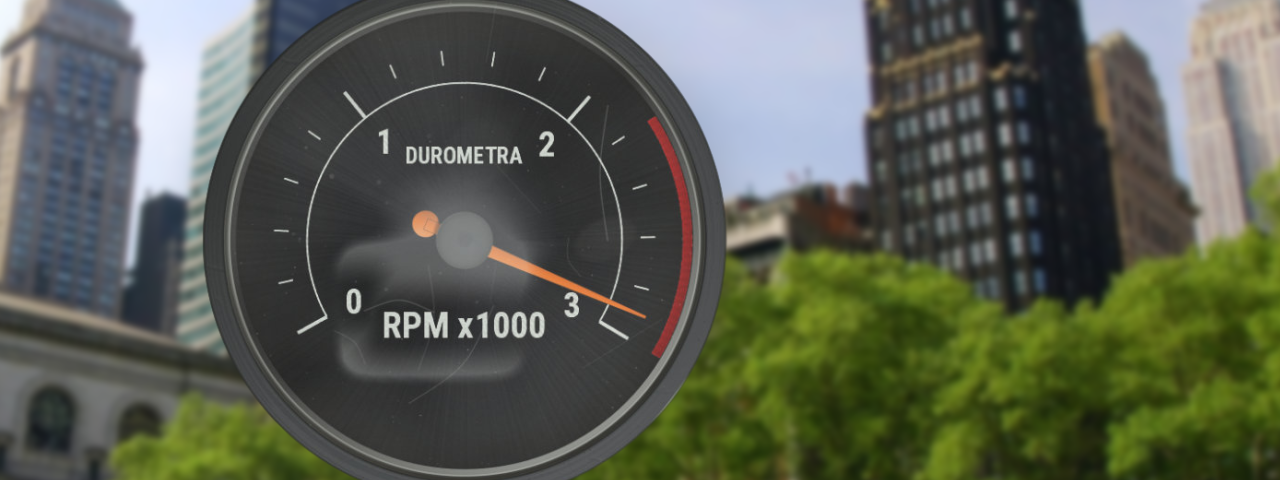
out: 2900 rpm
